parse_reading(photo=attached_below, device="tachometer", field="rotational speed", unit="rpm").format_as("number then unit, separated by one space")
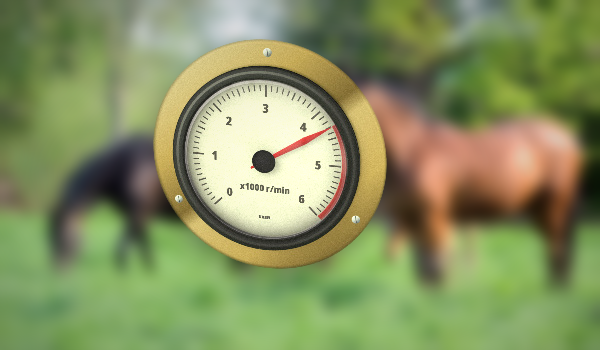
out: 4300 rpm
